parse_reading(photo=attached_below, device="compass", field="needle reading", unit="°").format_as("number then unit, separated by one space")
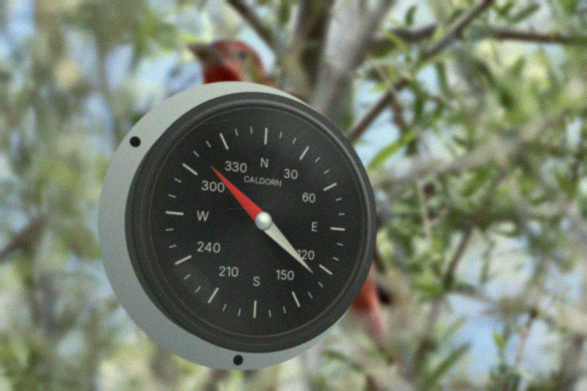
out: 310 °
